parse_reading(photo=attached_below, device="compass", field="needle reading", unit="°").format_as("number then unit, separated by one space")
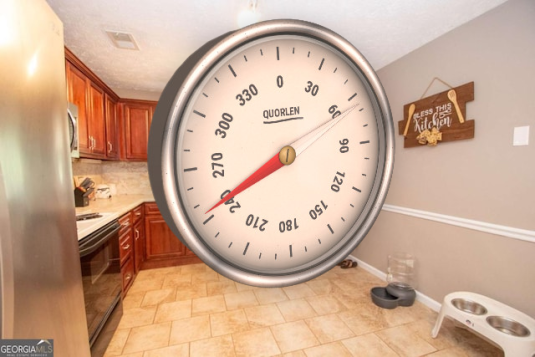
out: 245 °
